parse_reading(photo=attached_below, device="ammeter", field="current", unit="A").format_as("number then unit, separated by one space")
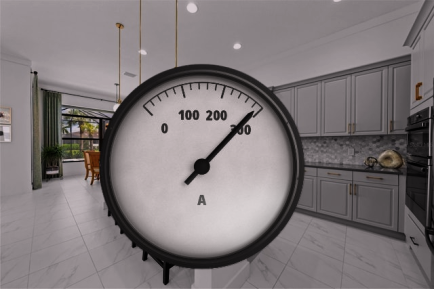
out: 290 A
